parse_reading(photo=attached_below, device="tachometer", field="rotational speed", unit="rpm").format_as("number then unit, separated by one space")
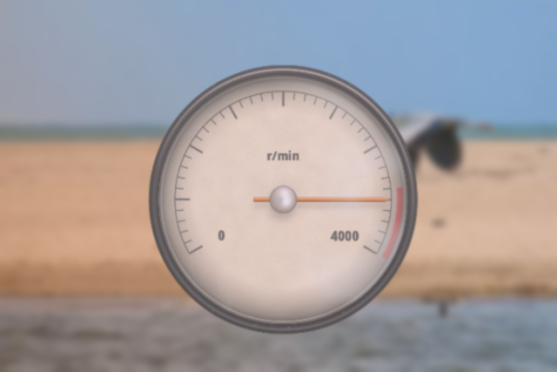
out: 3500 rpm
